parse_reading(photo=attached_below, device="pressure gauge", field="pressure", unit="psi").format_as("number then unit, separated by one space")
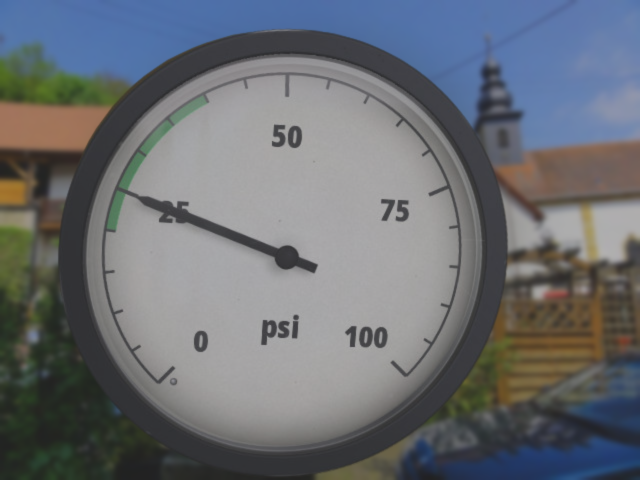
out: 25 psi
